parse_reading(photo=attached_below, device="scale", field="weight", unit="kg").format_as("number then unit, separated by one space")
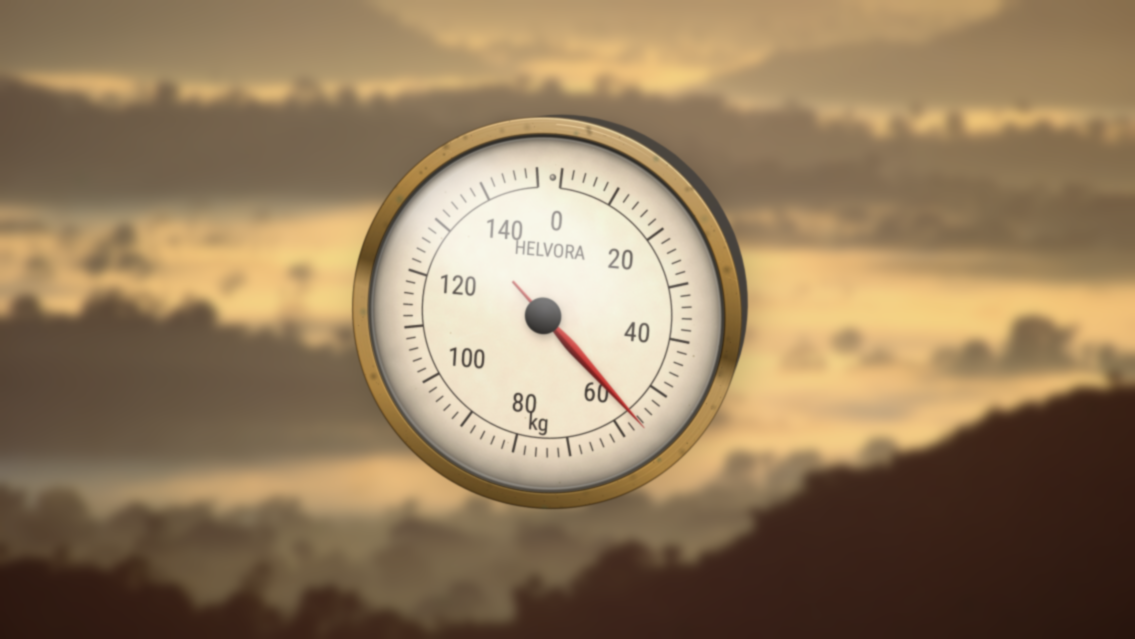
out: 56 kg
